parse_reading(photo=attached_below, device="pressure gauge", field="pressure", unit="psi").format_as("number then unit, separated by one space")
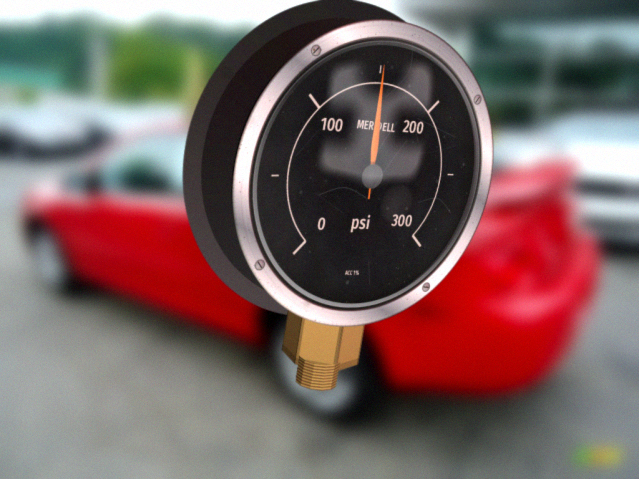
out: 150 psi
